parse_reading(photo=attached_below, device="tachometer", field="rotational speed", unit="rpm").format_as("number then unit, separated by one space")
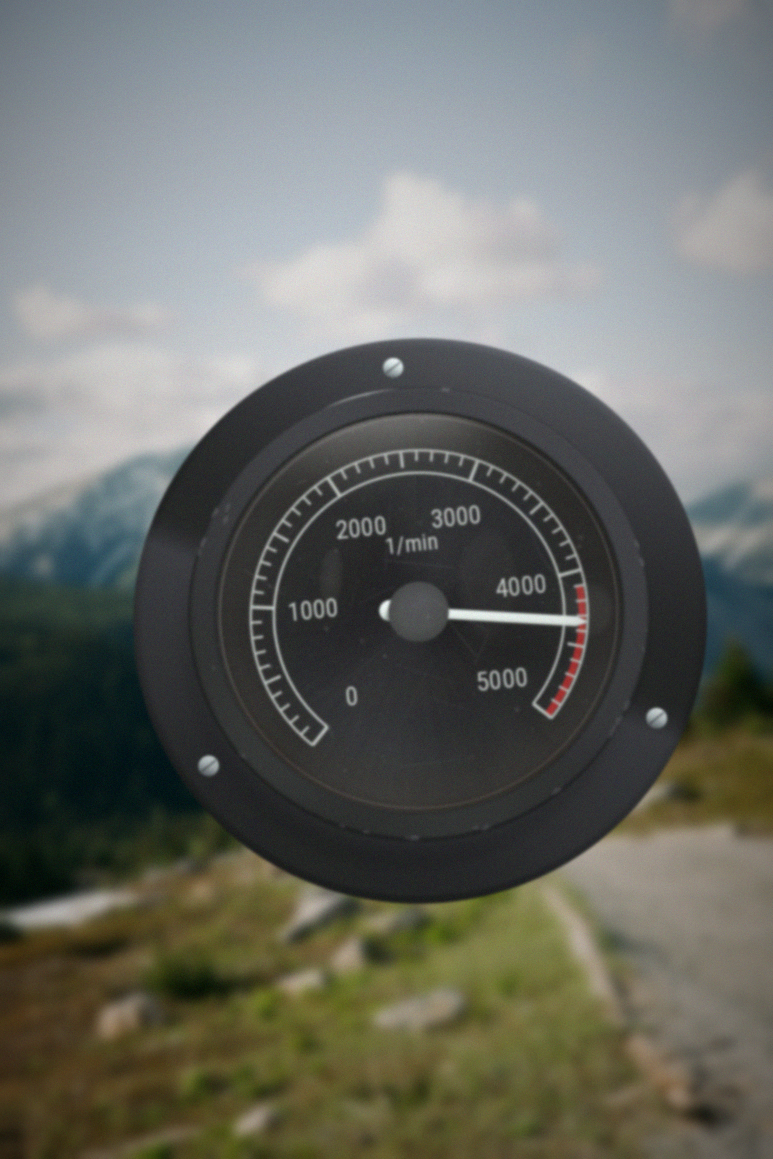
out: 4350 rpm
